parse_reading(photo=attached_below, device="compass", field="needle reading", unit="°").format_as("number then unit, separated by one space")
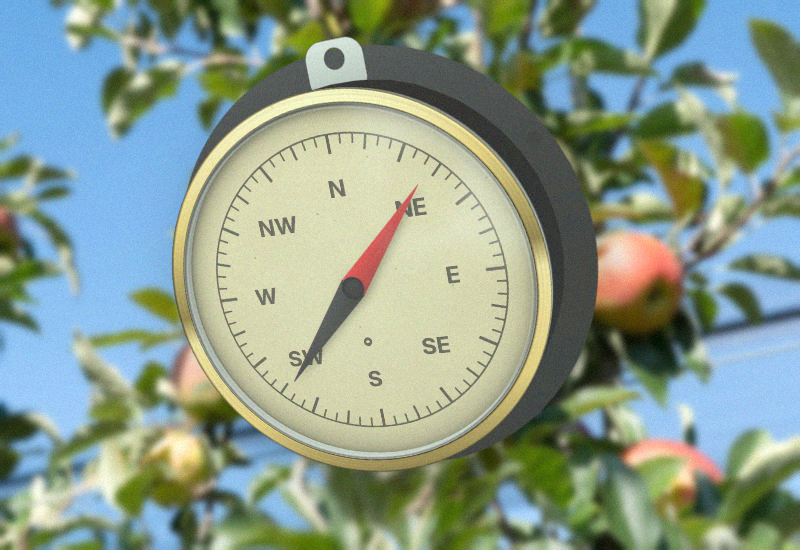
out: 42.5 °
